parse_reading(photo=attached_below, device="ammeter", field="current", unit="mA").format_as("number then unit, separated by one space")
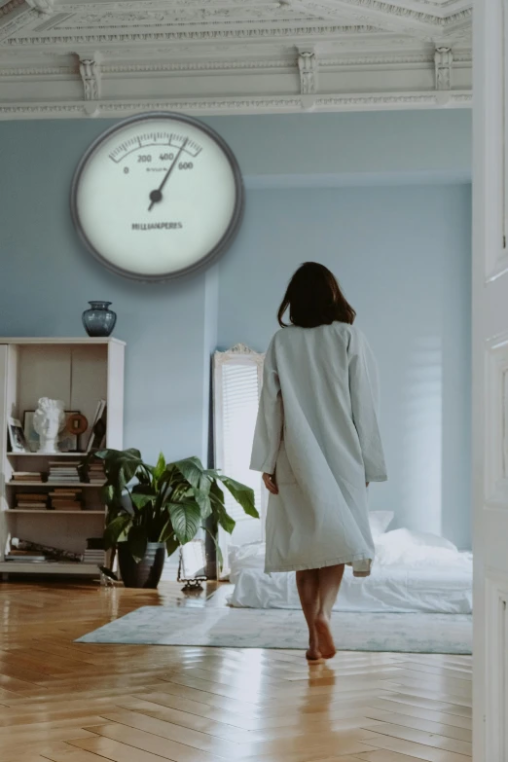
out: 500 mA
